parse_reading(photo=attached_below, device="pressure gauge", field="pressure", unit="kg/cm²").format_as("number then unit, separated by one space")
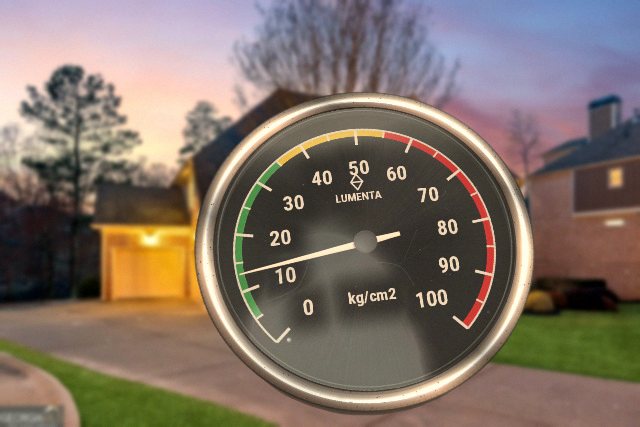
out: 12.5 kg/cm²
